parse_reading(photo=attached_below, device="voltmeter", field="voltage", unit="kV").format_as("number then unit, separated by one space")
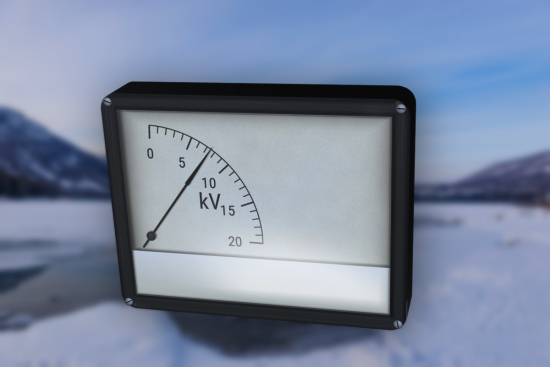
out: 7.5 kV
